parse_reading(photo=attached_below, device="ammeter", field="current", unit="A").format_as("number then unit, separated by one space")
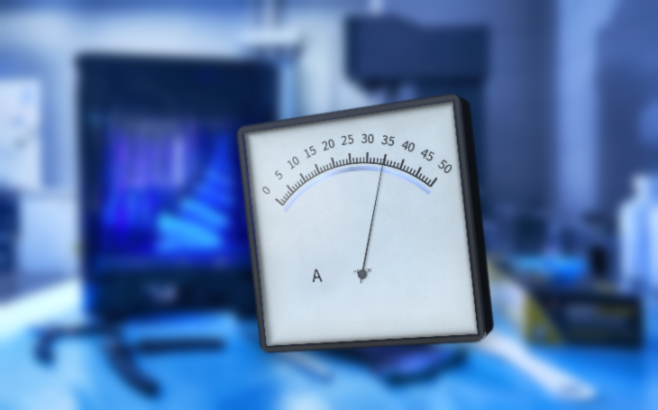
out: 35 A
